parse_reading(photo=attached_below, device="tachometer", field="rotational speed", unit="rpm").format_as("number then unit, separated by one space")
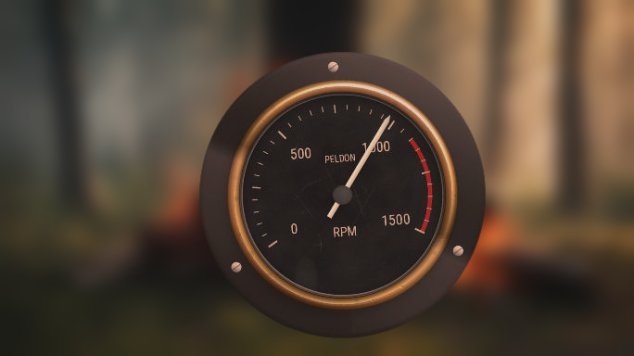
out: 975 rpm
